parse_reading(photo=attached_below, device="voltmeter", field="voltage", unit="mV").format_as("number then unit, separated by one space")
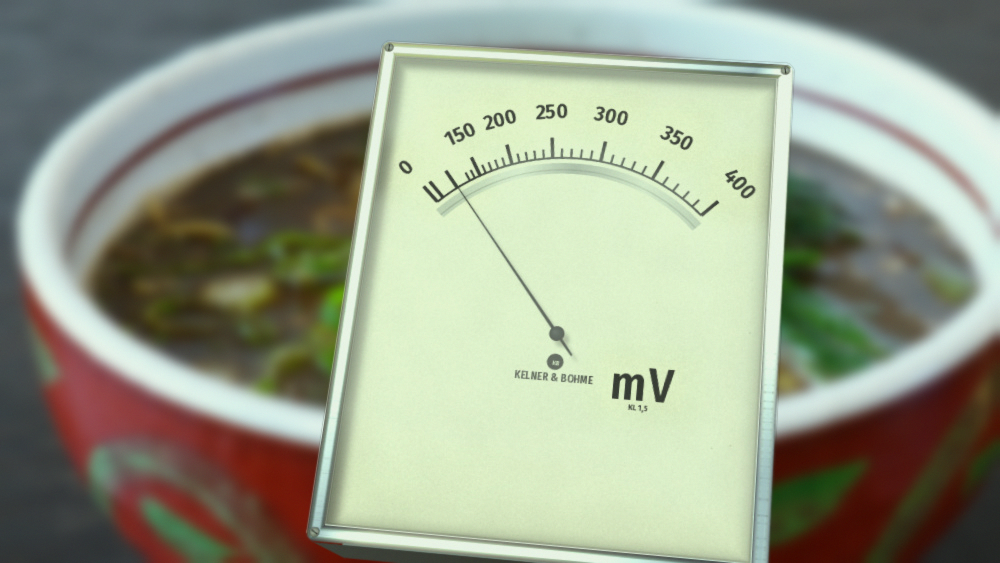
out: 100 mV
